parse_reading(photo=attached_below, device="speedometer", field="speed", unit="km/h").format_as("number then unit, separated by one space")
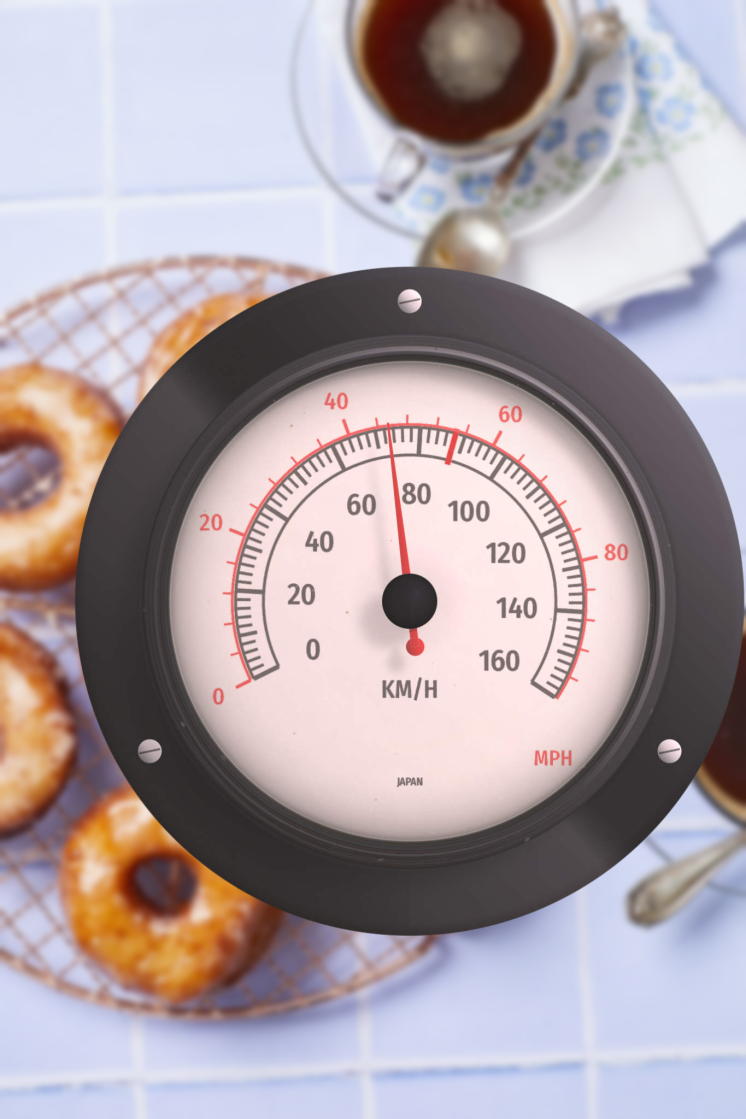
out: 73 km/h
